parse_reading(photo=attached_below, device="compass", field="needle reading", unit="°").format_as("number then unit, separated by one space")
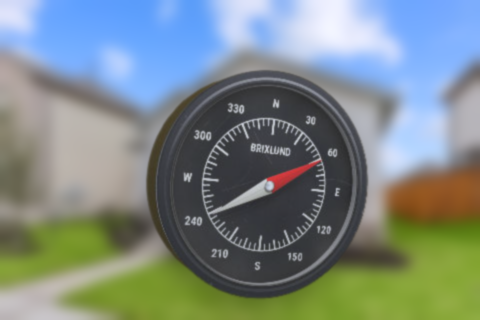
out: 60 °
